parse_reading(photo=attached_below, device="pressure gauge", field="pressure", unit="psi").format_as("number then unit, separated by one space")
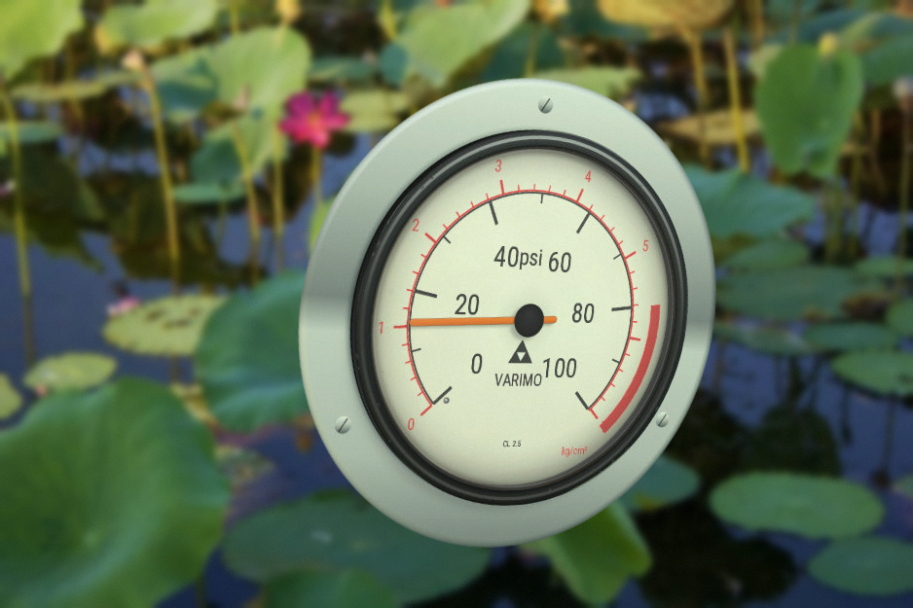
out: 15 psi
